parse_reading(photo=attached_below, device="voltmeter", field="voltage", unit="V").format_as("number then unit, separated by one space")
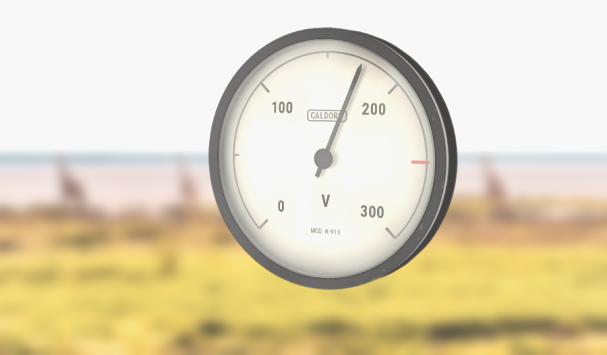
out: 175 V
